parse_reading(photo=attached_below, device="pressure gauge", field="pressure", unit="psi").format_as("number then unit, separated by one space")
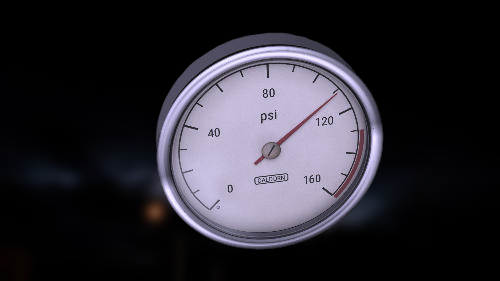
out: 110 psi
